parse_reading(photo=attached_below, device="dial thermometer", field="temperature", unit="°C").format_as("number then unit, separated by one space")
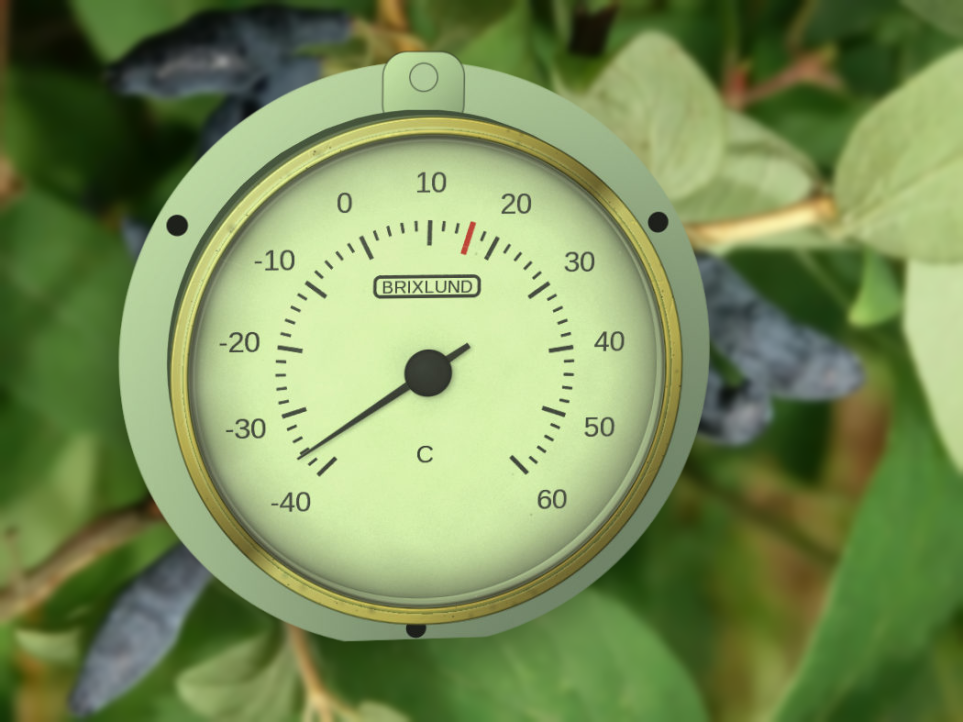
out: -36 °C
